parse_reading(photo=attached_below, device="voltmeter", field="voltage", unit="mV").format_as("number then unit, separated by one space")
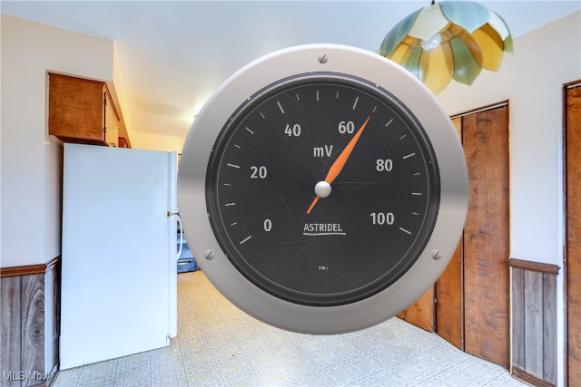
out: 65 mV
